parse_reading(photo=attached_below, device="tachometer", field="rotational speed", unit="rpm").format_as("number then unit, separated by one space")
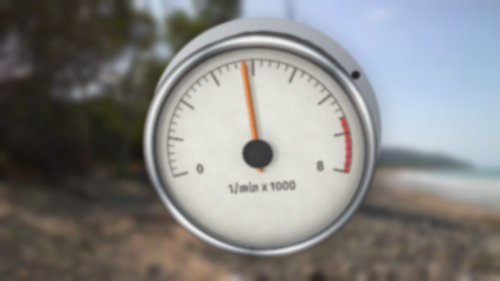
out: 3800 rpm
